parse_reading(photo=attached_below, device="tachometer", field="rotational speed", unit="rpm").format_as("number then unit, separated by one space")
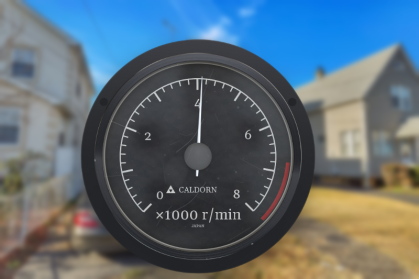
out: 4100 rpm
